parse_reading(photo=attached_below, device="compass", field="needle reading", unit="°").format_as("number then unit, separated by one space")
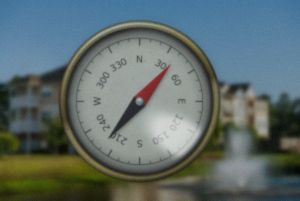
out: 40 °
